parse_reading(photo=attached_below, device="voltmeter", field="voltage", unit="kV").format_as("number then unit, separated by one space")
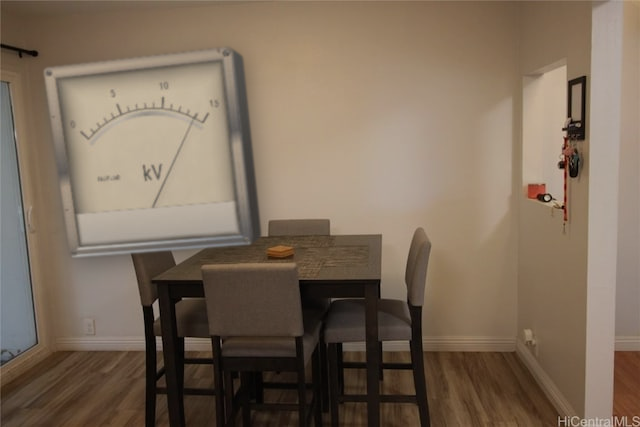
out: 14 kV
